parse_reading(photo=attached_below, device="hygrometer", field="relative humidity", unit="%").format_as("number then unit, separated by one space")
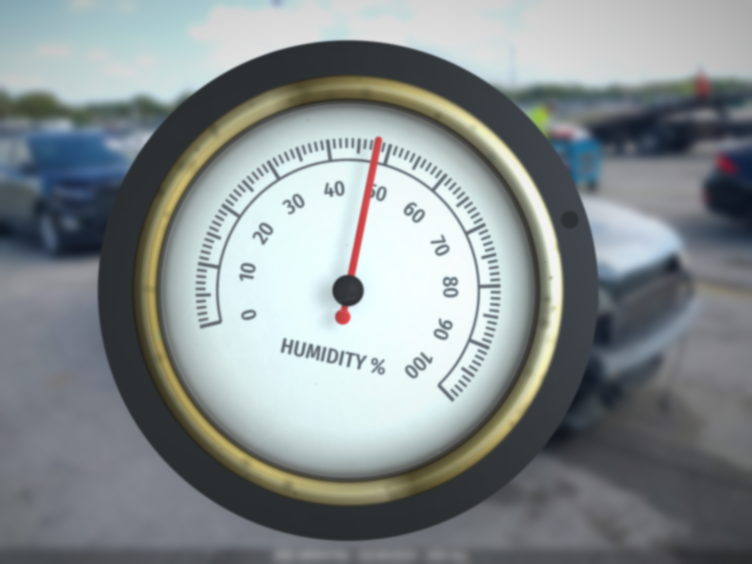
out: 48 %
